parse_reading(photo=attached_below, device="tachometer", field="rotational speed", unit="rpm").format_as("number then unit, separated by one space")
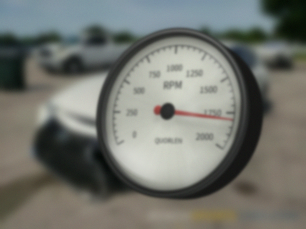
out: 1800 rpm
